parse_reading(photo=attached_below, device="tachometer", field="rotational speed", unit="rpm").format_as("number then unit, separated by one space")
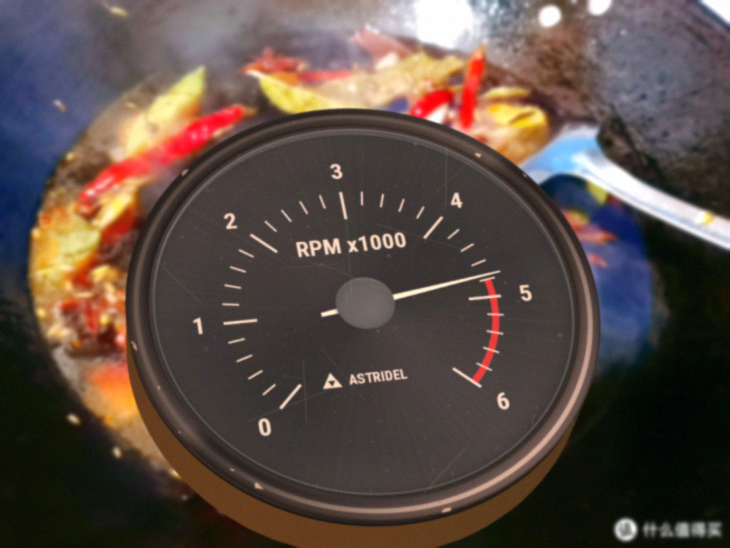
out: 4800 rpm
